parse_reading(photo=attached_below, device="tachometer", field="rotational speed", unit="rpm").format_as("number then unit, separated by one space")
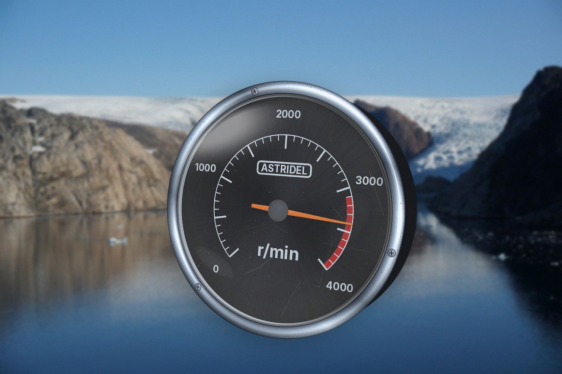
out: 3400 rpm
